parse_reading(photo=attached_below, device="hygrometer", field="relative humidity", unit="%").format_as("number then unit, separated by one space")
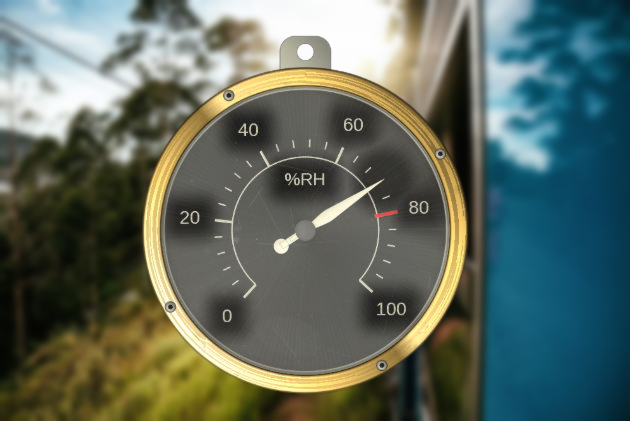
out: 72 %
